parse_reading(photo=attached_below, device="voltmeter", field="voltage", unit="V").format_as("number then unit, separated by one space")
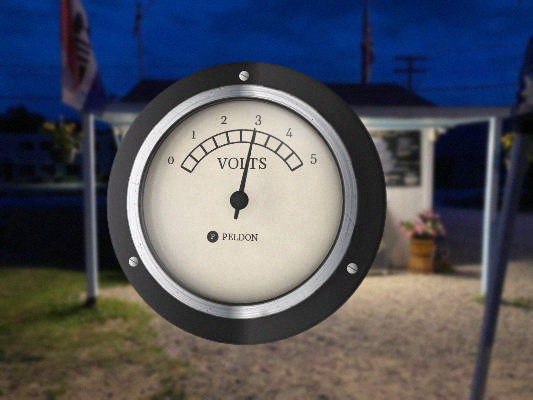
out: 3 V
